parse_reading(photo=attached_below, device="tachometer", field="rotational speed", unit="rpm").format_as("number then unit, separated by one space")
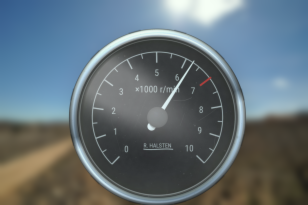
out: 6250 rpm
